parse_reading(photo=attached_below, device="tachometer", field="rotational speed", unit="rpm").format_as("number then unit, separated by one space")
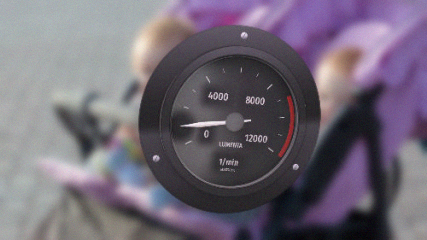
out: 1000 rpm
